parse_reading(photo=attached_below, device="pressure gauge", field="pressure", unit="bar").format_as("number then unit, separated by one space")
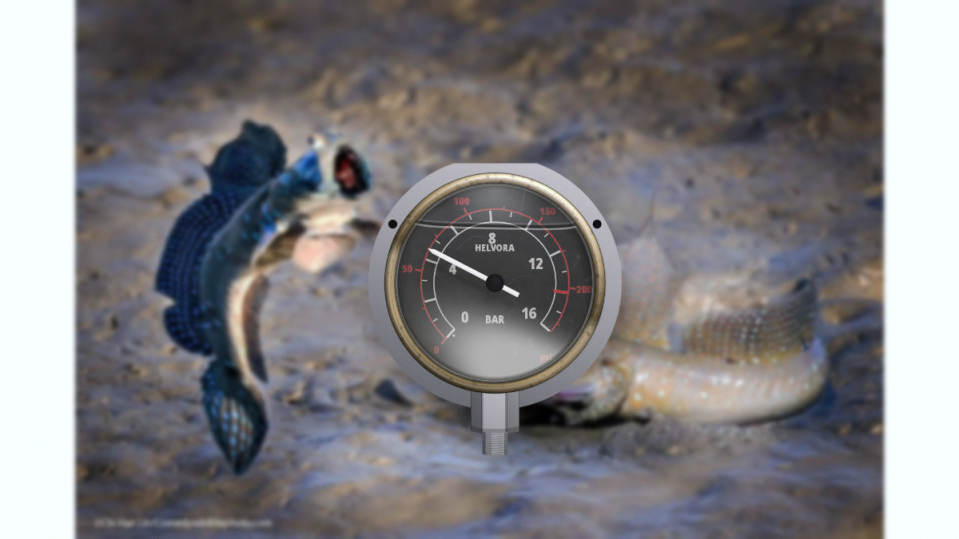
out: 4.5 bar
